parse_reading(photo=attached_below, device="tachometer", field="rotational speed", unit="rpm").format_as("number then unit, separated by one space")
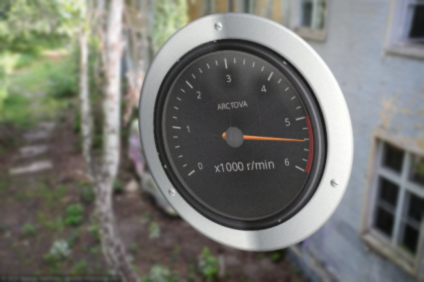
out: 5400 rpm
